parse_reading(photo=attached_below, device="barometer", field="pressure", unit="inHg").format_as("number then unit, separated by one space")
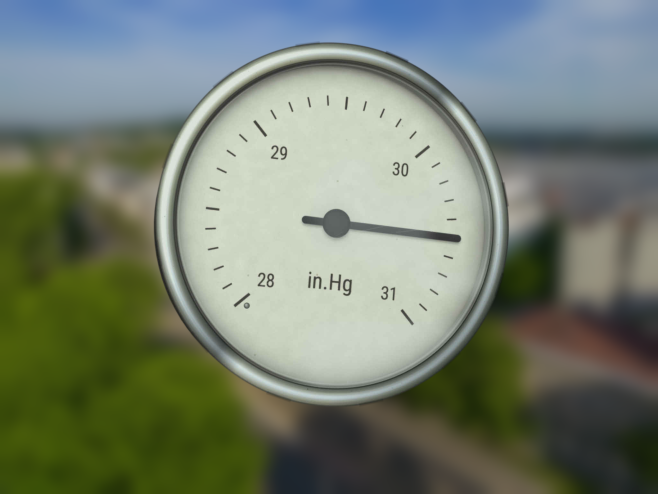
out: 30.5 inHg
